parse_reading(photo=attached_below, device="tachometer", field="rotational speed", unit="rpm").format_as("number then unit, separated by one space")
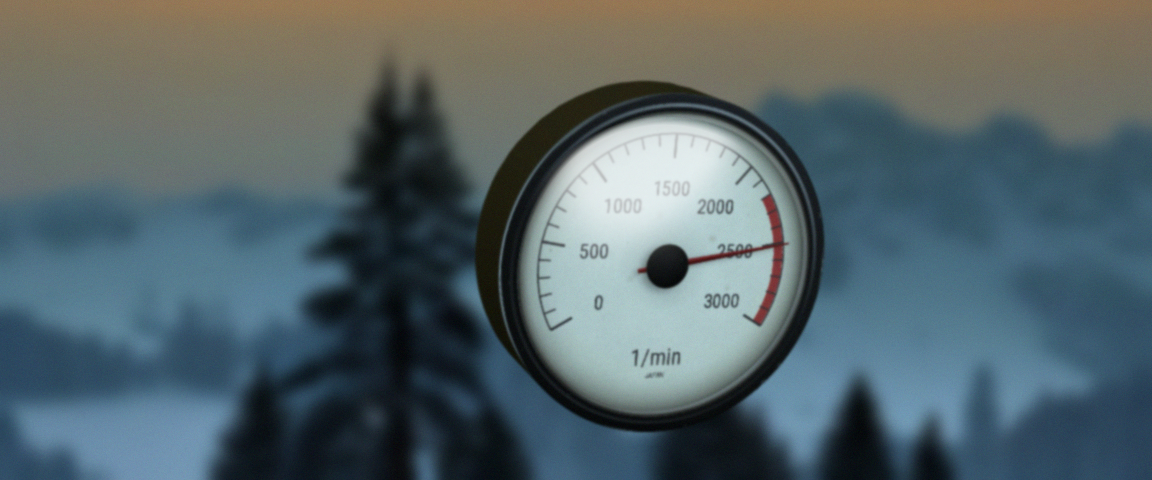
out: 2500 rpm
